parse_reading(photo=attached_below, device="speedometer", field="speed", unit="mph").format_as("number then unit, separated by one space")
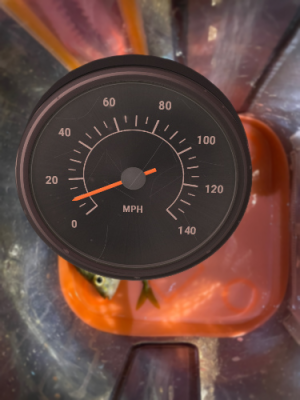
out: 10 mph
